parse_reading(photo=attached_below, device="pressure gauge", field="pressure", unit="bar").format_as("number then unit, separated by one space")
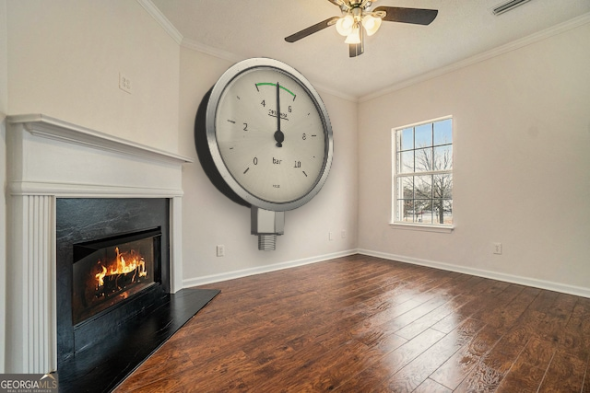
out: 5 bar
